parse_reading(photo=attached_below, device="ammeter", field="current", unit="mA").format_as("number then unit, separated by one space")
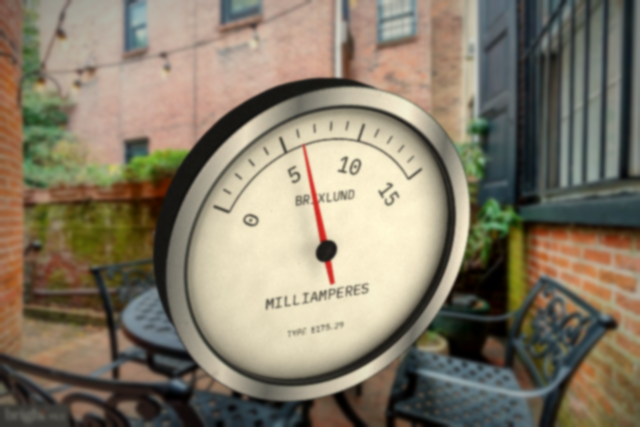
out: 6 mA
